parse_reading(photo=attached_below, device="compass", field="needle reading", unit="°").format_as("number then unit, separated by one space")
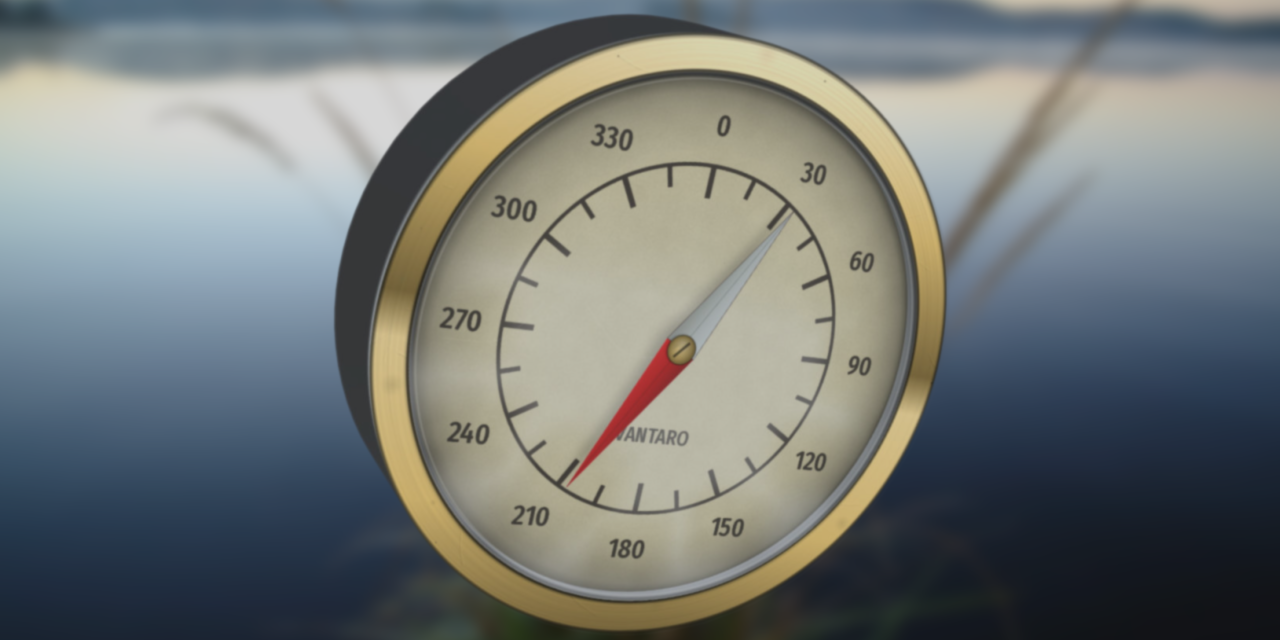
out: 210 °
